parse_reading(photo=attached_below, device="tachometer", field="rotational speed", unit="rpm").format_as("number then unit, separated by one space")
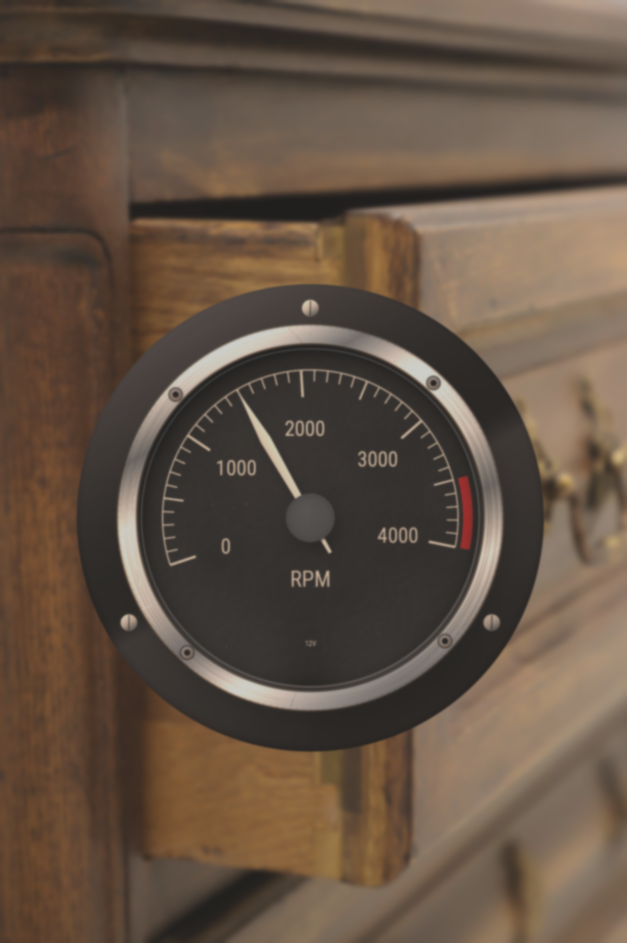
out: 1500 rpm
